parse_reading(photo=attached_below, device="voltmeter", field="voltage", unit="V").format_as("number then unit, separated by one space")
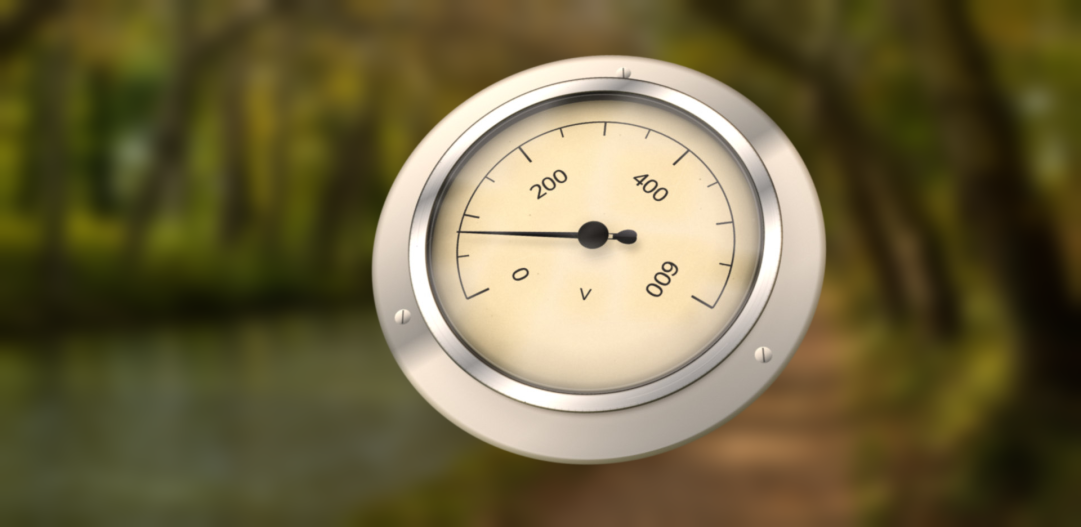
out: 75 V
